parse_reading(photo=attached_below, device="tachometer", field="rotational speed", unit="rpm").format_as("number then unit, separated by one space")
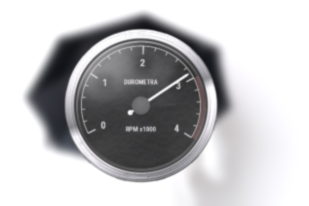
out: 2900 rpm
